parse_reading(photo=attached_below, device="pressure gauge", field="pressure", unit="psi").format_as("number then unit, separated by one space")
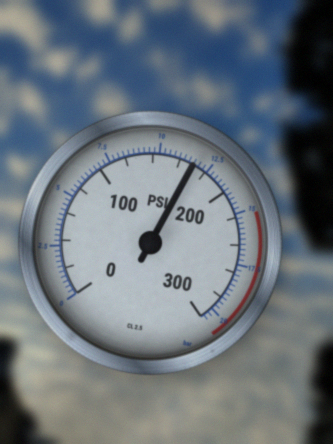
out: 170 psi
